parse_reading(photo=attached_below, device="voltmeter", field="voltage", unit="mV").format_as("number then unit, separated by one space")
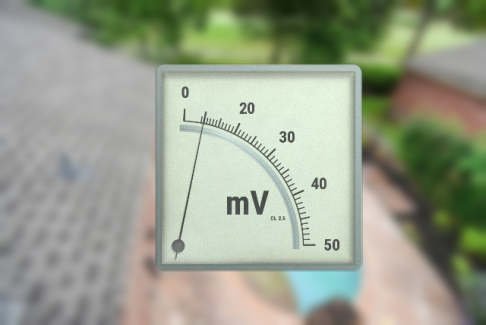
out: 10 mV
